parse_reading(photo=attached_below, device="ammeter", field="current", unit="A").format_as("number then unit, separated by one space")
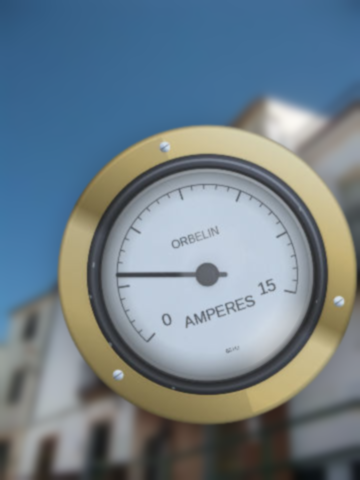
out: 3 A
